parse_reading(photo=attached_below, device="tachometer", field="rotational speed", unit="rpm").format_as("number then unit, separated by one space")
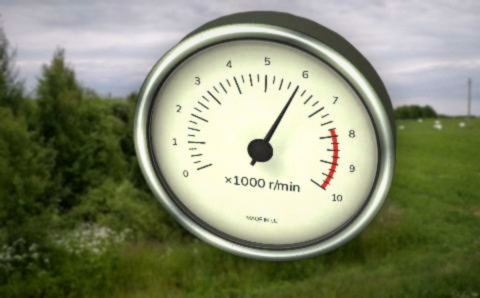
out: 6000 rpm
